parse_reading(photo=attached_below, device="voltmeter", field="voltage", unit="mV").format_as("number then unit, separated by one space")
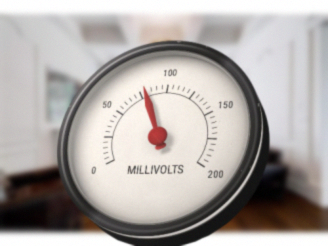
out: 80 mV
